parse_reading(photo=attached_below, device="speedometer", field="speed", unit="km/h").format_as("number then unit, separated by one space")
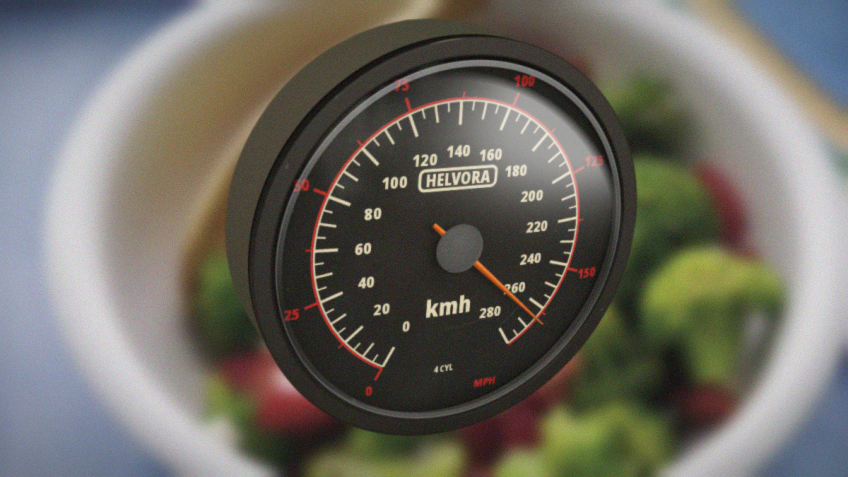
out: 265 km/h
